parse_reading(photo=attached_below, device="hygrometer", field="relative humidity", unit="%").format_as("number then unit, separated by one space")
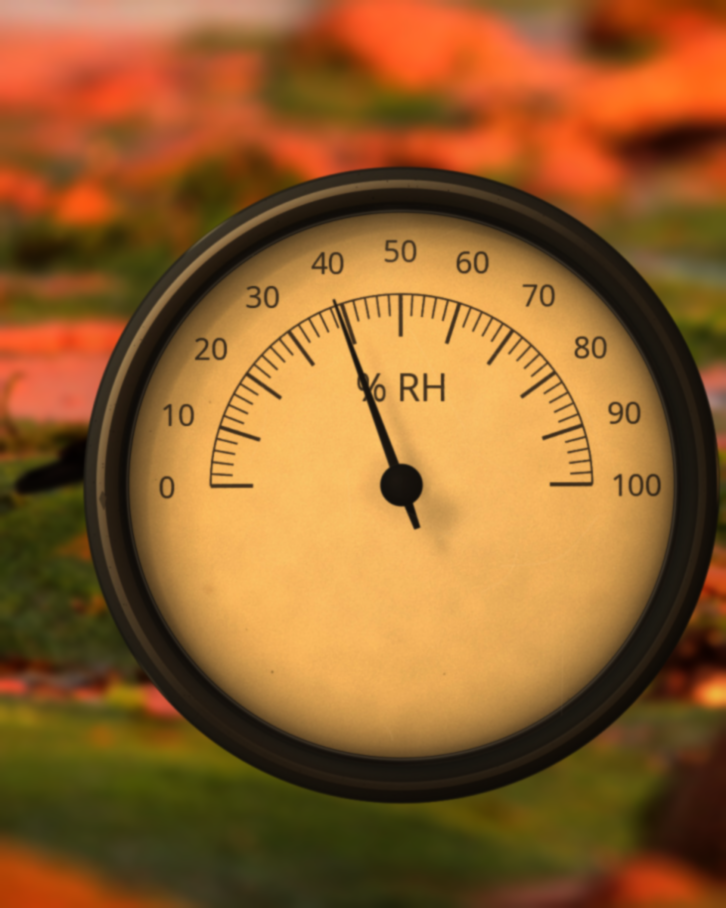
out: 39 %
